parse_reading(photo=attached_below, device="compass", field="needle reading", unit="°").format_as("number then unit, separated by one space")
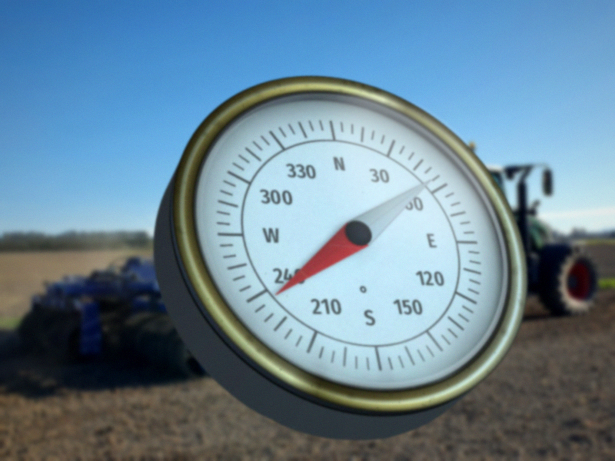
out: 235 °
